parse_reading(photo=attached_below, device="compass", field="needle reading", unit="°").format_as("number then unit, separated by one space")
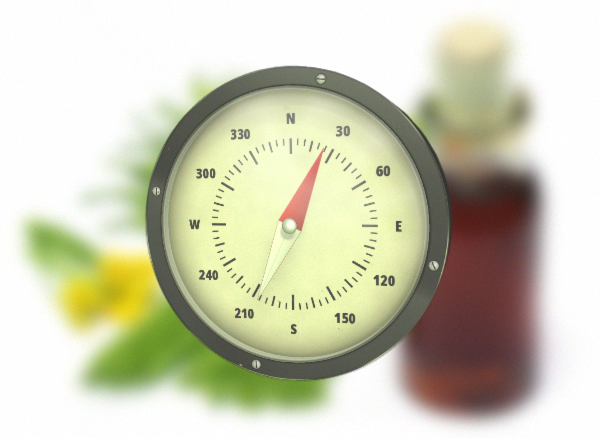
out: 25 °
